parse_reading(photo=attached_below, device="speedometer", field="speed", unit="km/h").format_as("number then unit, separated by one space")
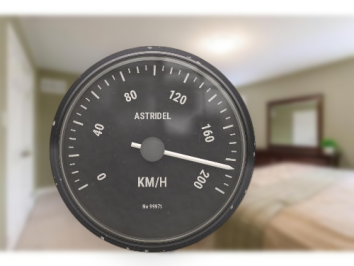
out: 185 km/h
